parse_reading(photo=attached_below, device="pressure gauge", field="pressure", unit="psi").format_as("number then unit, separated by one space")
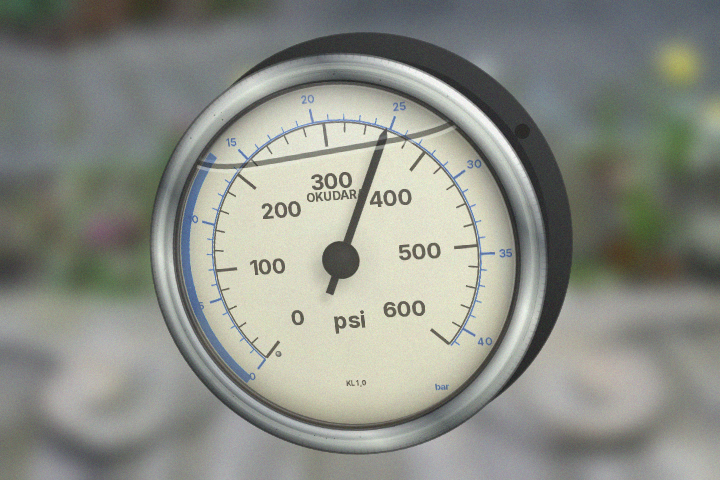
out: 360 psi
